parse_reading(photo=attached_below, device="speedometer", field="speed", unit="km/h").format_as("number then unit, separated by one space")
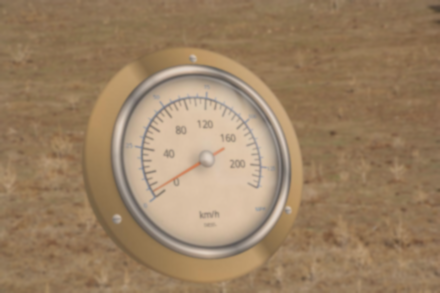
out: 5 km/h
